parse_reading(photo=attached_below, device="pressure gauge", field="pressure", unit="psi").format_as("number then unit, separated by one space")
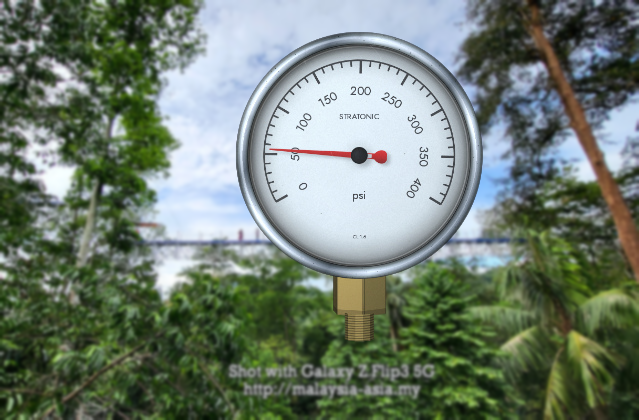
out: 55 psi
